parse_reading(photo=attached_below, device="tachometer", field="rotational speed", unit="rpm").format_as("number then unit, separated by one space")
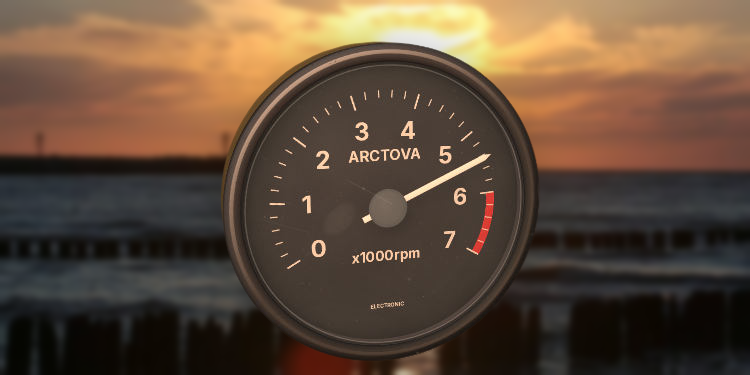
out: 5400 rpm
